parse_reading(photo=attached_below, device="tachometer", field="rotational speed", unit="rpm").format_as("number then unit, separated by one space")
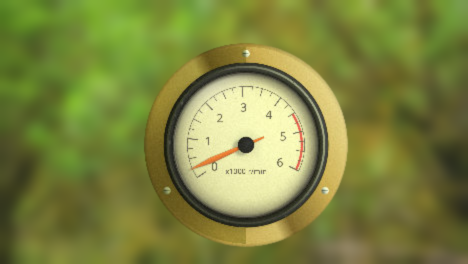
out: 250 rpm
